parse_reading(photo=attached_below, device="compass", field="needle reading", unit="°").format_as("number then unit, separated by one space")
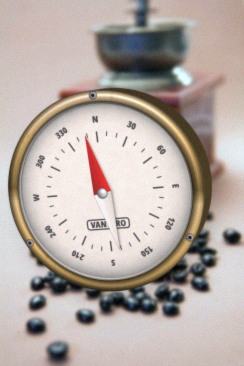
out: 350 °
